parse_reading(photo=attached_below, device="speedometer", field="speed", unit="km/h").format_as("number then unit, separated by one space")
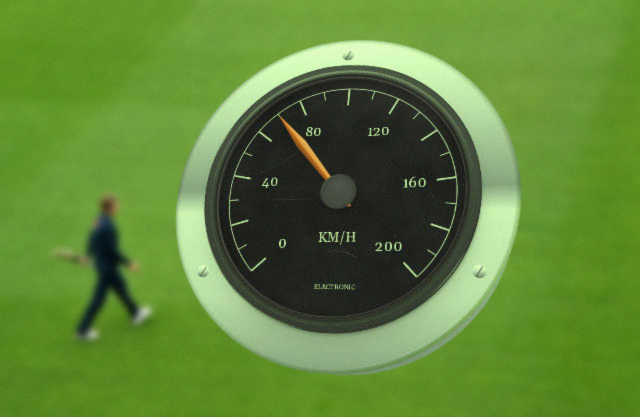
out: 70 km/h
